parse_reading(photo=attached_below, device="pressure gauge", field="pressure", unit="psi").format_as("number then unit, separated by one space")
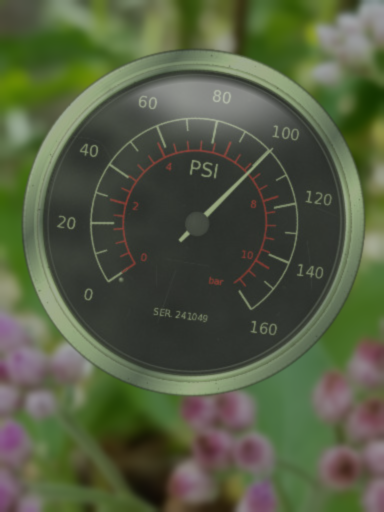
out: 100 psi
